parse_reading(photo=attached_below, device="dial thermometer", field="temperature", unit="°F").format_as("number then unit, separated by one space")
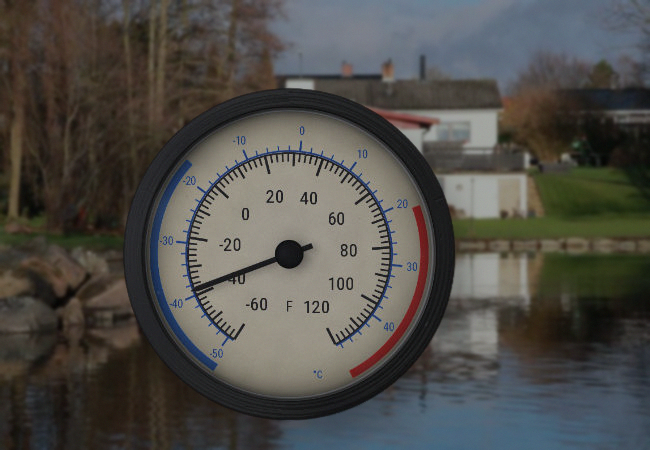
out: -38 °F
